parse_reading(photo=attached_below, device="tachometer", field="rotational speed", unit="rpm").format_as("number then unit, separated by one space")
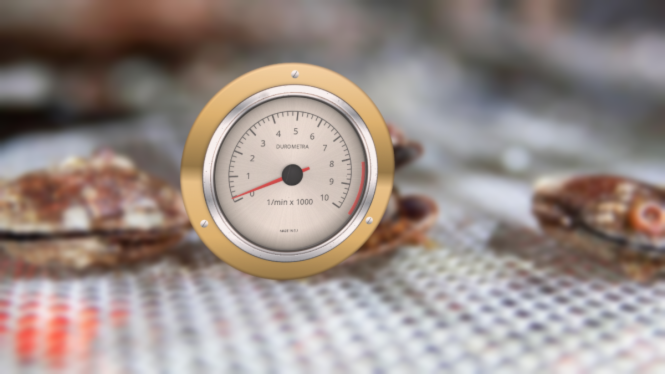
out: 200 rpm
